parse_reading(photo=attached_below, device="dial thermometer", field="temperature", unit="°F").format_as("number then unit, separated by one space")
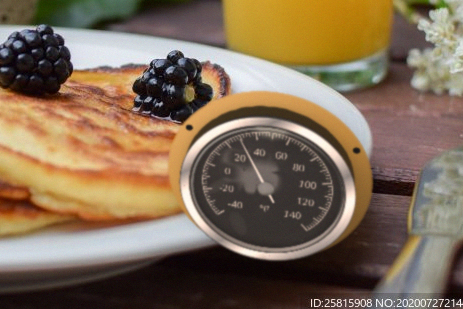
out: 30 °F
